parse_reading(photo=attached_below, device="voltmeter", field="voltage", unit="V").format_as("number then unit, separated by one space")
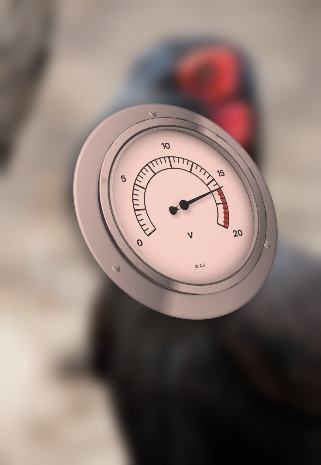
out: 16 V
